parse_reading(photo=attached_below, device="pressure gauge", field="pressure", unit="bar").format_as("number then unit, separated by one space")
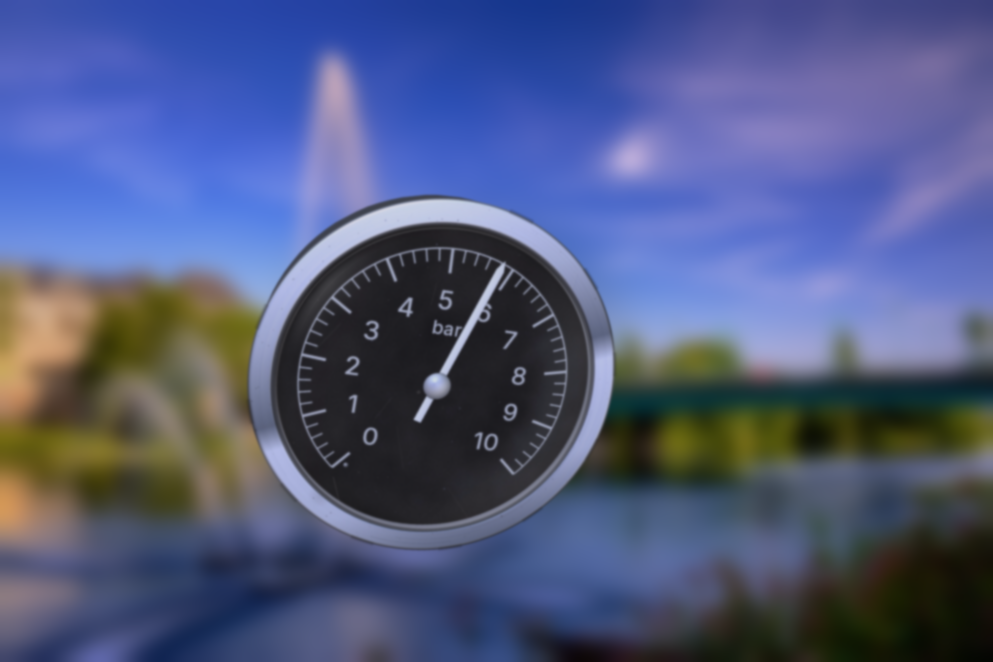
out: 5.8 bar
